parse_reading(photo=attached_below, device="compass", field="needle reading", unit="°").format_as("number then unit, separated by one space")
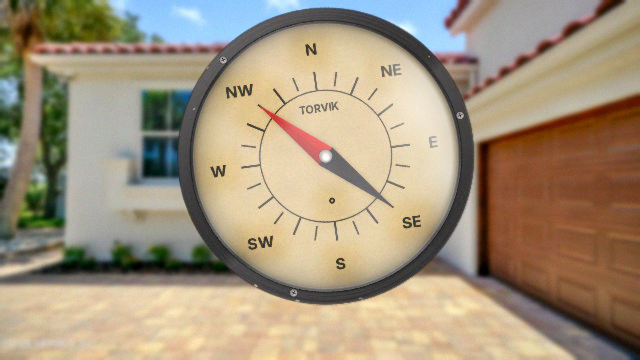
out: 315 °
